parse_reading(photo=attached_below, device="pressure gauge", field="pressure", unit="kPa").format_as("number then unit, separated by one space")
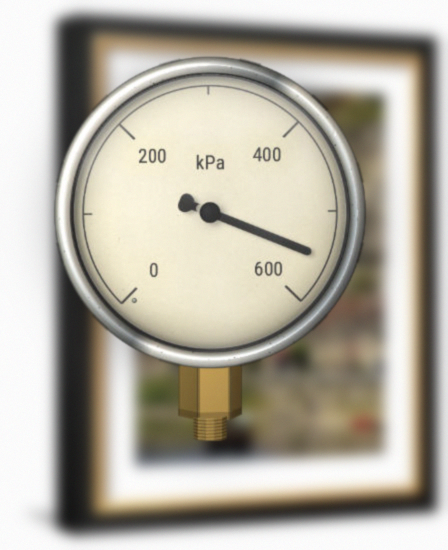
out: 550 kPa
